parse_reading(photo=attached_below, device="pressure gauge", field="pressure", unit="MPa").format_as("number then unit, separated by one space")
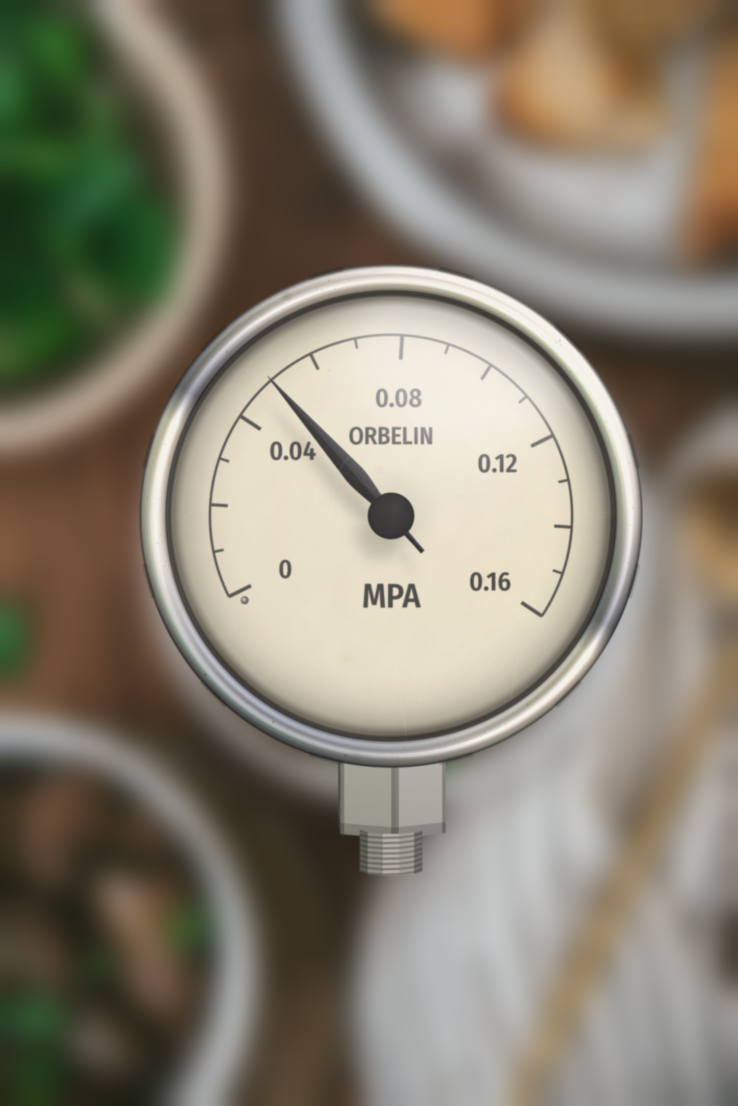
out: 0.05 MPa
